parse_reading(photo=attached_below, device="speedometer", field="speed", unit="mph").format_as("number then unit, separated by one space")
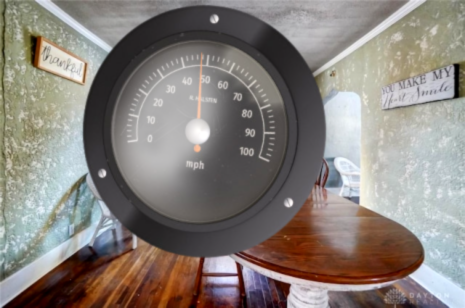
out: 48 mph
